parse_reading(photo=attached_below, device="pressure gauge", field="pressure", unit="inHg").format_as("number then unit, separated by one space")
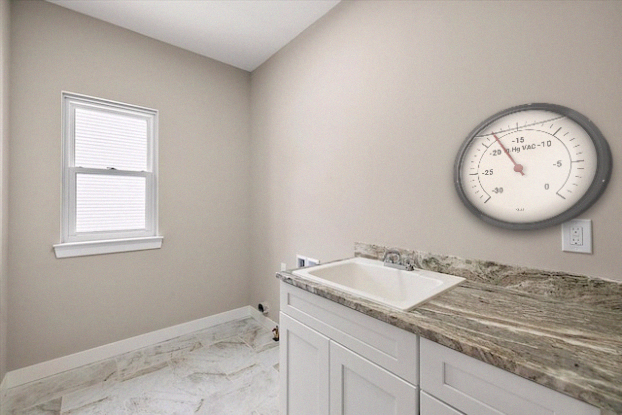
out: -18 inHg
